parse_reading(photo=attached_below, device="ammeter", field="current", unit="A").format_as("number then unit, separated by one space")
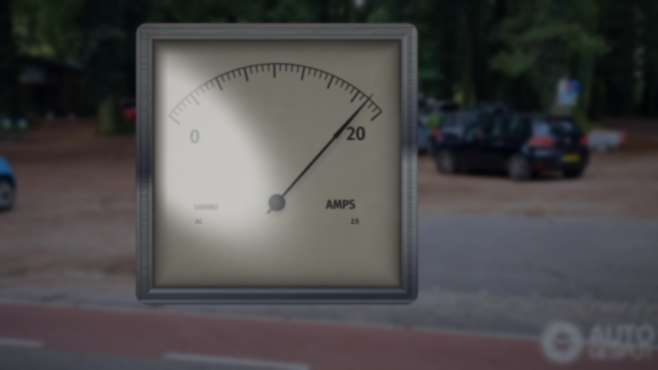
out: 18.5 A
